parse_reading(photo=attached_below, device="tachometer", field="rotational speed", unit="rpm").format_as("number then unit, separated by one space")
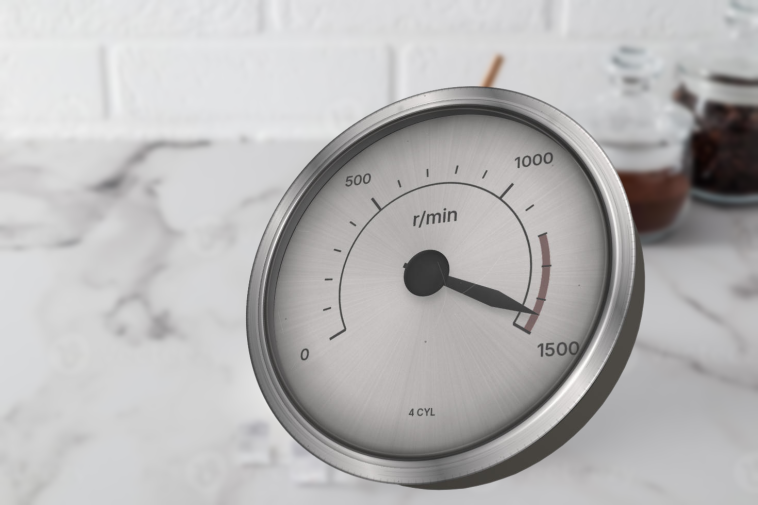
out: 1450 rpm
